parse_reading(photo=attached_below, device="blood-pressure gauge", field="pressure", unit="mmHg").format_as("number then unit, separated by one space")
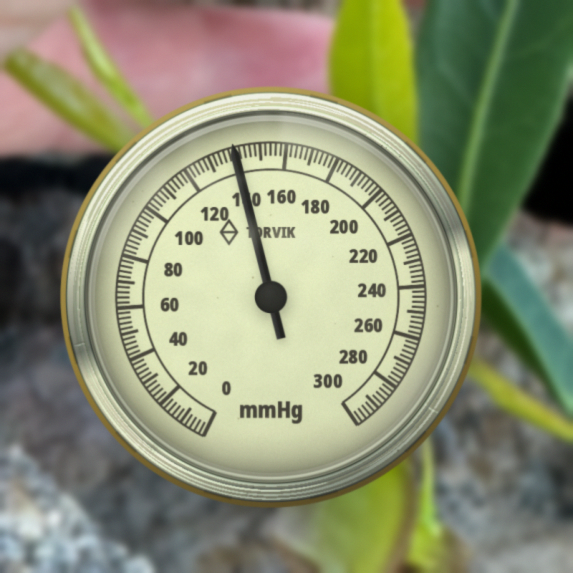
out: 140 mmHg
